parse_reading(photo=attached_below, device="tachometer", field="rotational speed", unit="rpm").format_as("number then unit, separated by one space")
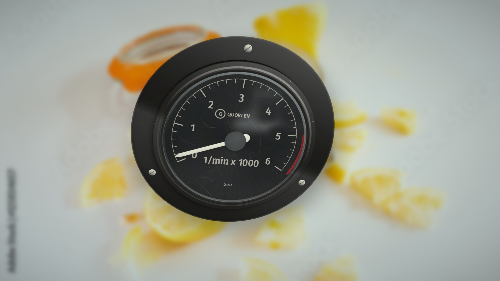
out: 200 rpm
